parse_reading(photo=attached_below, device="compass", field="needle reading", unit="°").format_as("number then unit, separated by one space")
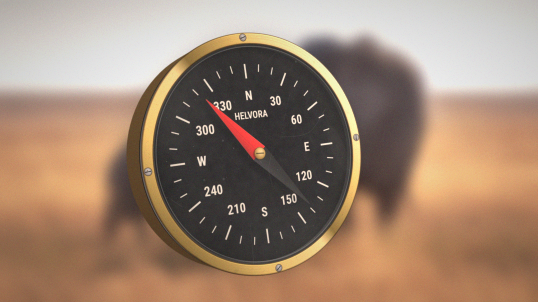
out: 320 °
